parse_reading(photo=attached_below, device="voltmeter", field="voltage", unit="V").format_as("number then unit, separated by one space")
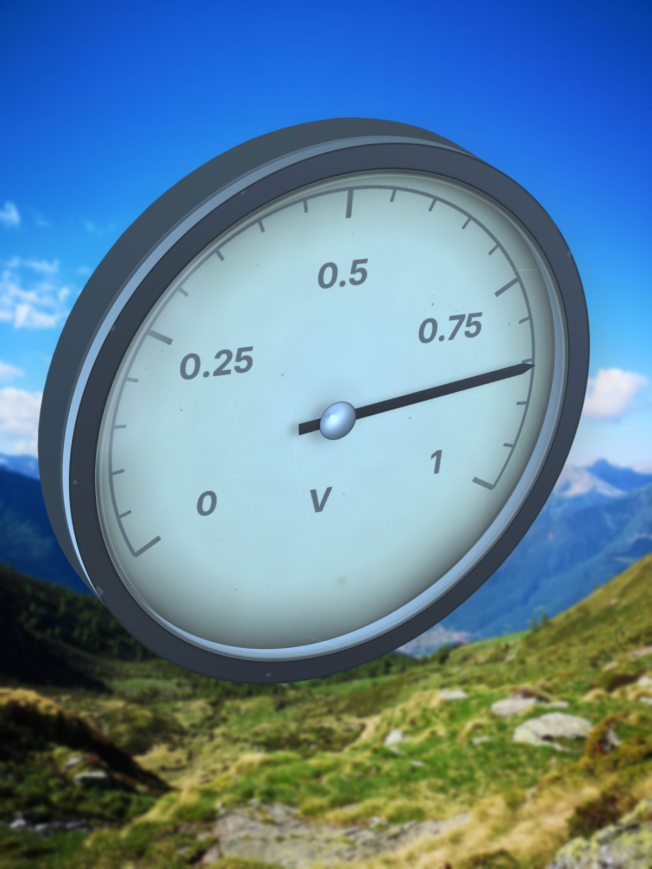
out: 0.85 V
